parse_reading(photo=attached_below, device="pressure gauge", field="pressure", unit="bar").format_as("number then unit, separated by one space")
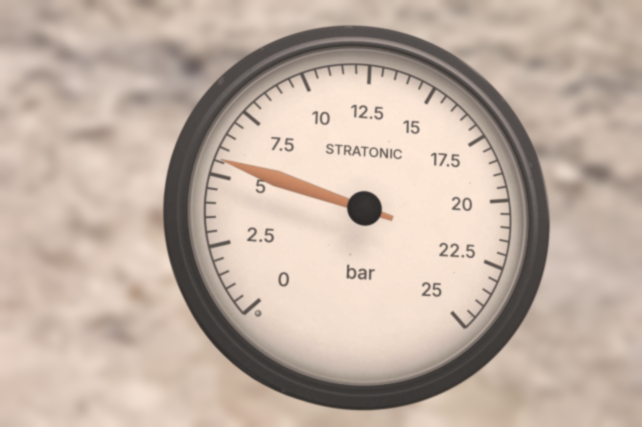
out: 5.5 bar
